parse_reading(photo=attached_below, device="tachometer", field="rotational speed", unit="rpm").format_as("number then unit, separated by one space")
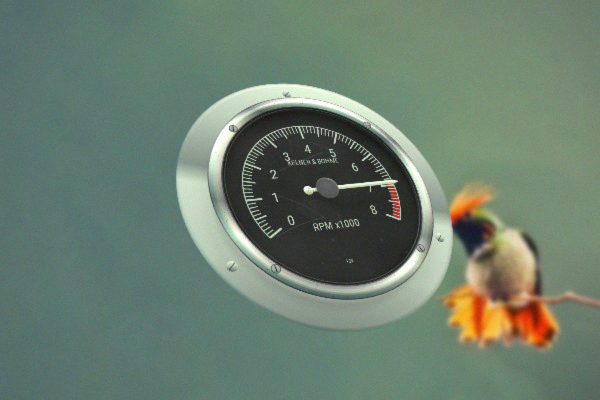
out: 7000 rpm
